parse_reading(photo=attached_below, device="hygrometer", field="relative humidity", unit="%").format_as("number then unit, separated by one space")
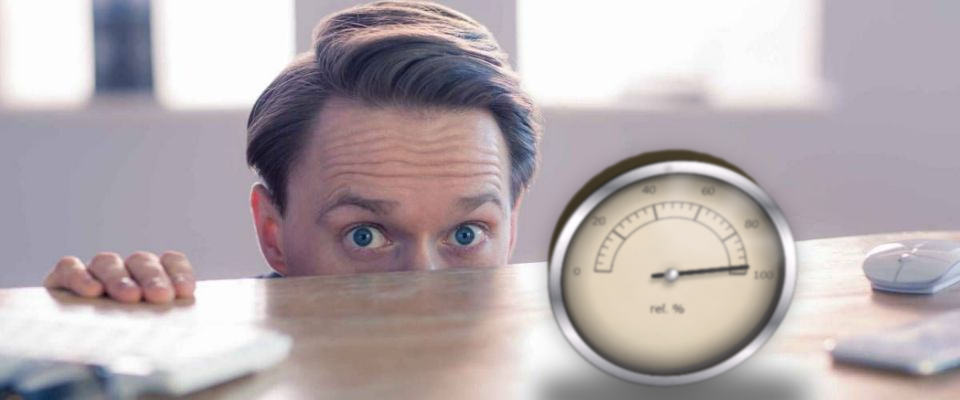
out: 96 %
